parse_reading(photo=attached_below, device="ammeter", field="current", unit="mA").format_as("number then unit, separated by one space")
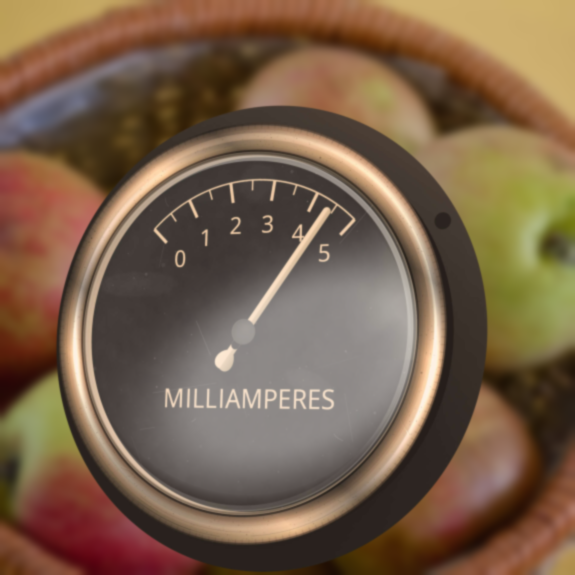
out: 4.5 mA
